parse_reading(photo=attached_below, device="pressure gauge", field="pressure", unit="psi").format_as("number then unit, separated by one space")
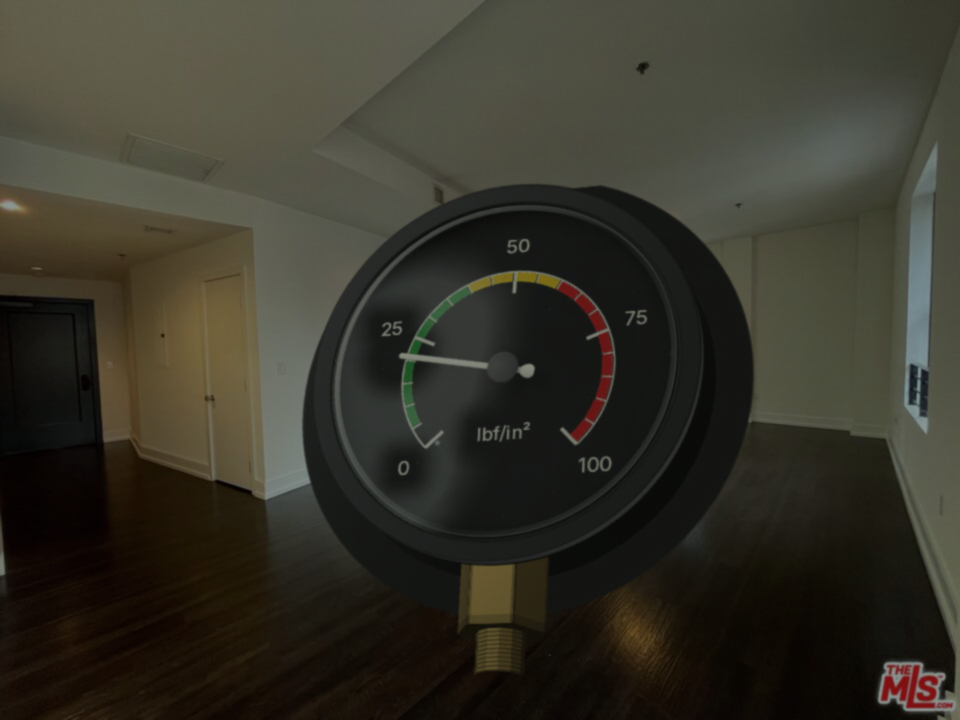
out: 20 psi
